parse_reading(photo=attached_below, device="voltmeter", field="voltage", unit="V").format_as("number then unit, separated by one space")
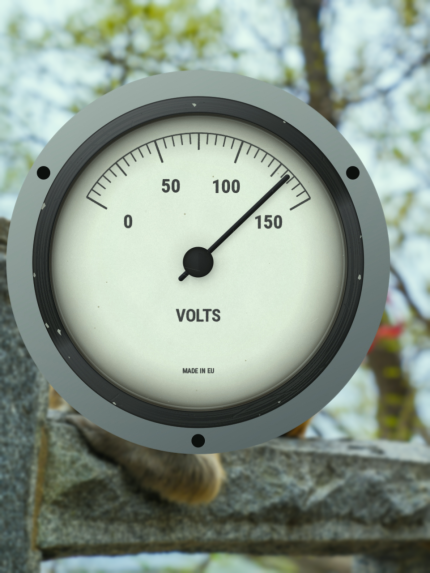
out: 132.5 V
